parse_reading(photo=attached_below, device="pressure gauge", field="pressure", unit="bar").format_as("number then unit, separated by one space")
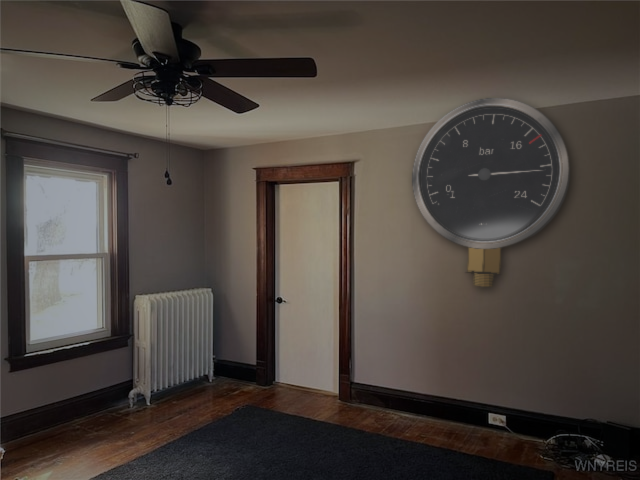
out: 20.5 bar
